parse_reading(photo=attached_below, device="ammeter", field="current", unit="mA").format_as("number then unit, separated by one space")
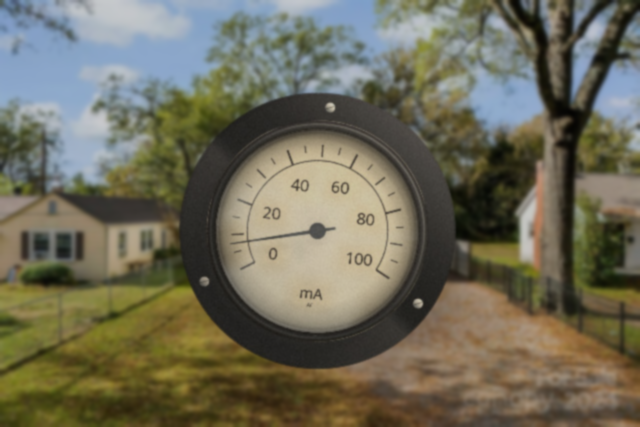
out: 7.5 mA
